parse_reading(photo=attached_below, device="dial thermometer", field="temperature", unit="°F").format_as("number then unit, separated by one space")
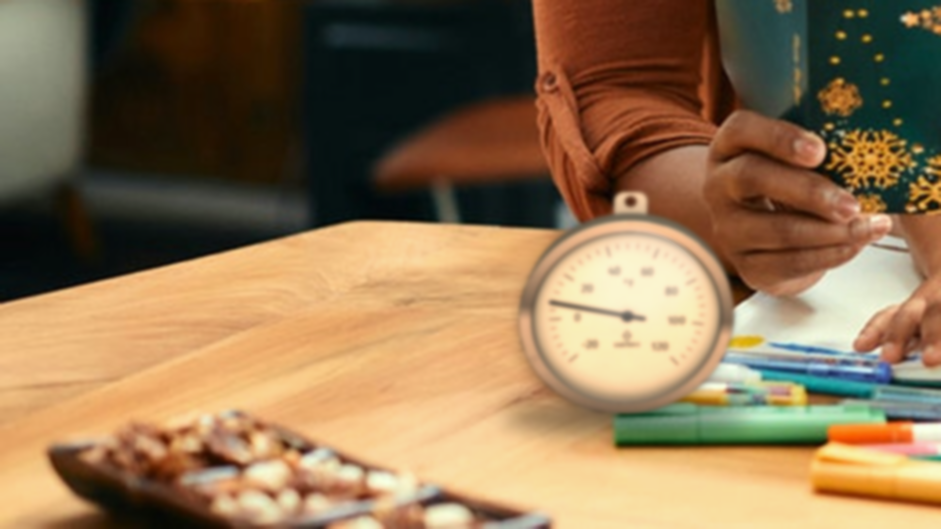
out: 8 °F
